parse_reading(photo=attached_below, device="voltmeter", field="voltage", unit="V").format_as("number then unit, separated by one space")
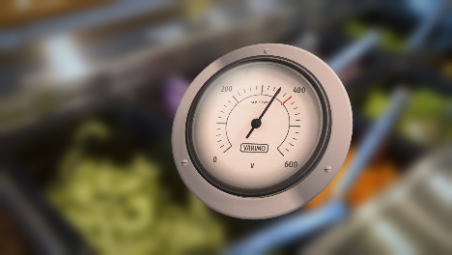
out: 360 V
